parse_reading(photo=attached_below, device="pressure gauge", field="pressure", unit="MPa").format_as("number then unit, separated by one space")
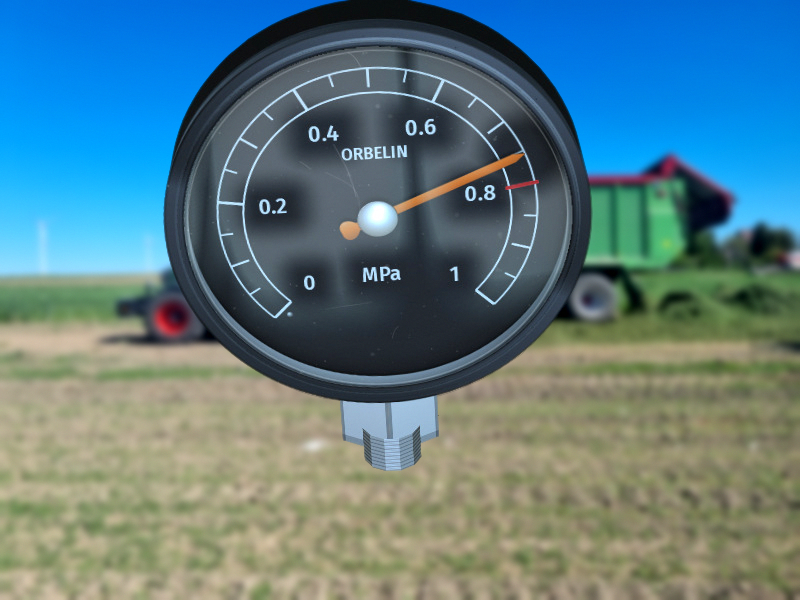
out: 0.75 MPa
